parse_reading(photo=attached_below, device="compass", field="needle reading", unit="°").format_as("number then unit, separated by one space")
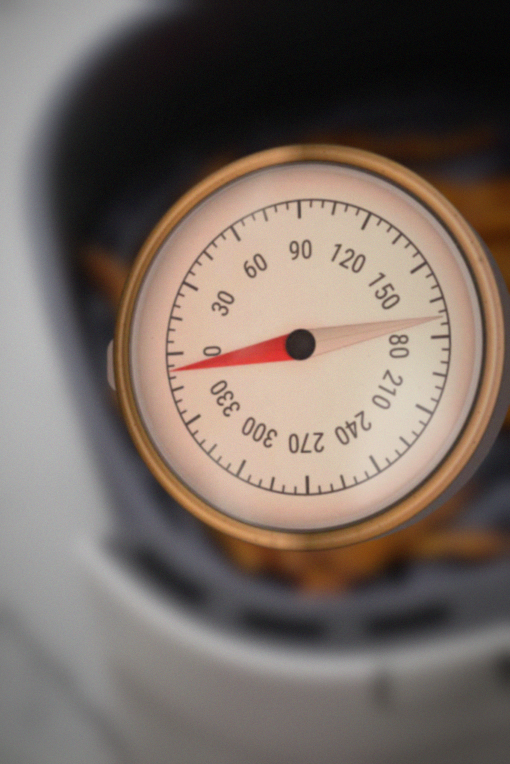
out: 352.5 °
